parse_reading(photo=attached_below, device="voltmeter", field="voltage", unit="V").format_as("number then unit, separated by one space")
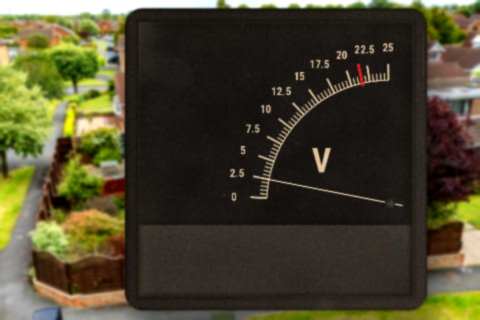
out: 2.5 V
